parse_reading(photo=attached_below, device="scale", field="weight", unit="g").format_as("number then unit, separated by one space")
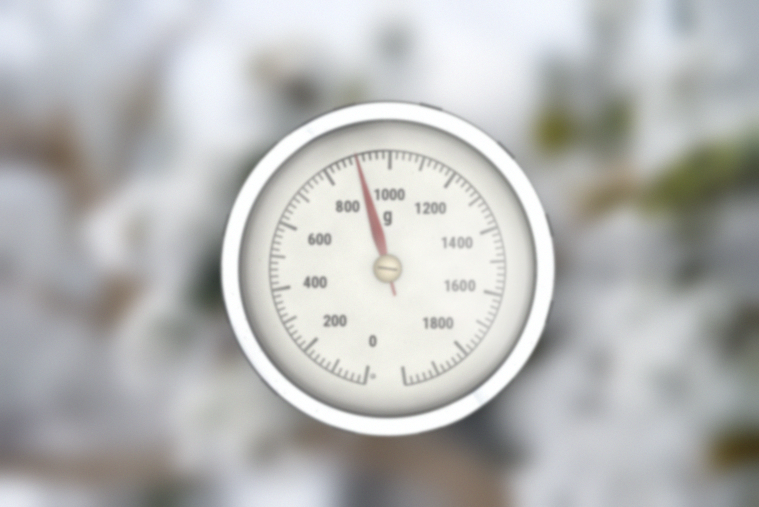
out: 900 g
